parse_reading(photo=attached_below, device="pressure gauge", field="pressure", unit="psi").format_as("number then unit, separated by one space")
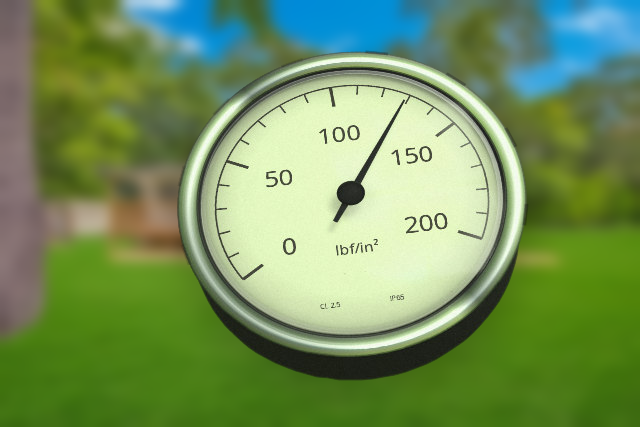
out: 130 psi
